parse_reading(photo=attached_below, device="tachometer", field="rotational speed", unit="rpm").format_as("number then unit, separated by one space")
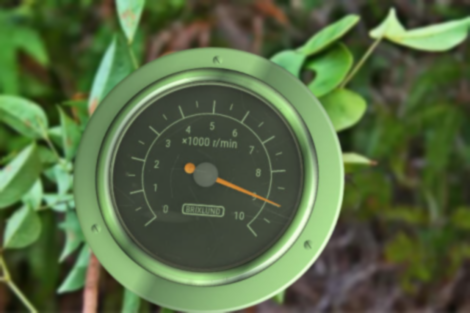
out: 9000 rpm
